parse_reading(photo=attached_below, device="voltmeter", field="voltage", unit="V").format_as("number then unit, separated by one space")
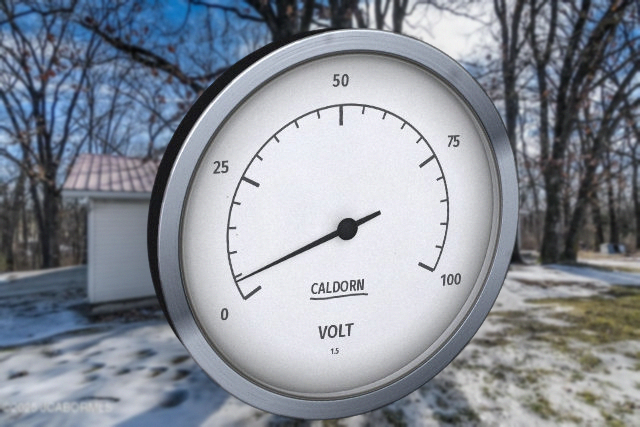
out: 5 V
